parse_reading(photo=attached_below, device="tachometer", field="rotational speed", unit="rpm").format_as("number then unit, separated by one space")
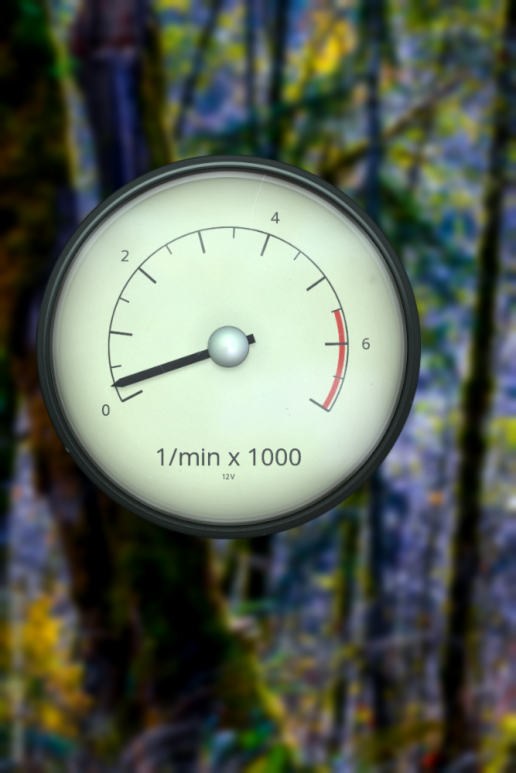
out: 250 rpm
